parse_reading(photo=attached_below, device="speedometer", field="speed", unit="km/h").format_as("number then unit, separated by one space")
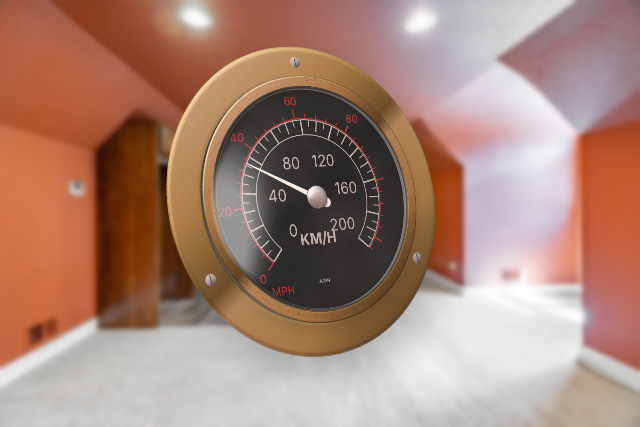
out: 55 km/h
